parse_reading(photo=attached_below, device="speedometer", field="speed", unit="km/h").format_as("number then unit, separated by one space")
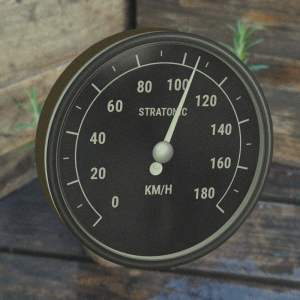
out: 105 km/h
